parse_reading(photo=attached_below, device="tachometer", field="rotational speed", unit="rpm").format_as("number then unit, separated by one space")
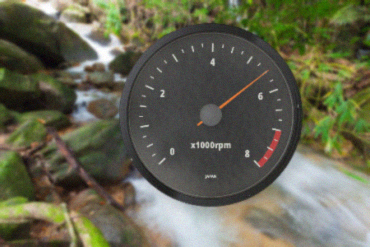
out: 5500 rpm
